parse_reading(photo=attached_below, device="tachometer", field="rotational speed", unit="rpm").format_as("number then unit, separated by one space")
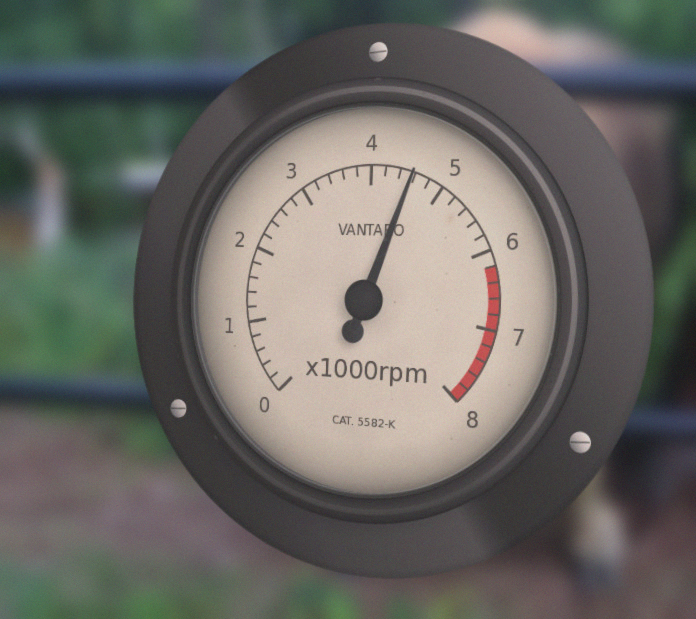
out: 4600 rpm
